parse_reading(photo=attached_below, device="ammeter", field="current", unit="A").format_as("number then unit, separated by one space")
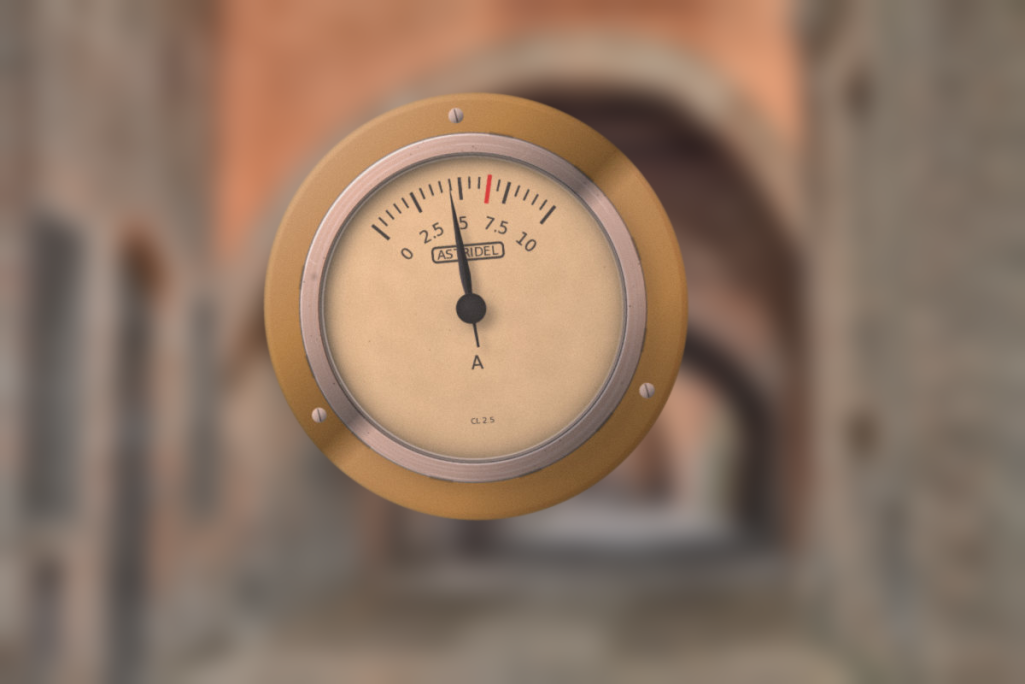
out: 4.5 A
